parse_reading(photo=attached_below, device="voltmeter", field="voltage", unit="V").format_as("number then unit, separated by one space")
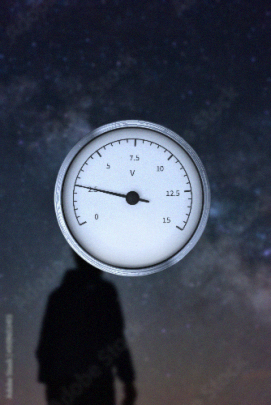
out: 2.5 V
